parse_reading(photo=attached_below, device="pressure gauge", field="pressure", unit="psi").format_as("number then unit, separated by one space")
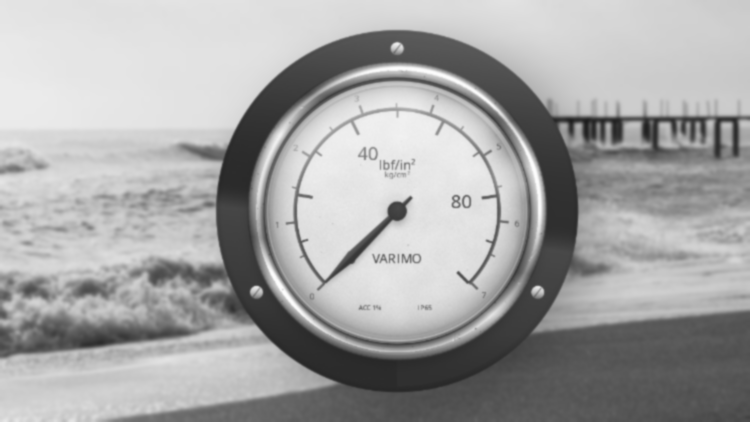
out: 0 psi
